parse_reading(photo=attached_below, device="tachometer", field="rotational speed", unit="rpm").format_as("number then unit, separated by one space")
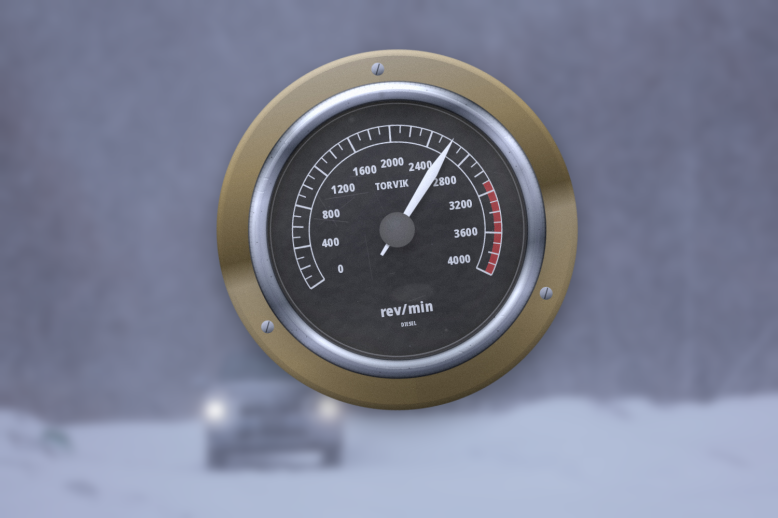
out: 2600 rpm
